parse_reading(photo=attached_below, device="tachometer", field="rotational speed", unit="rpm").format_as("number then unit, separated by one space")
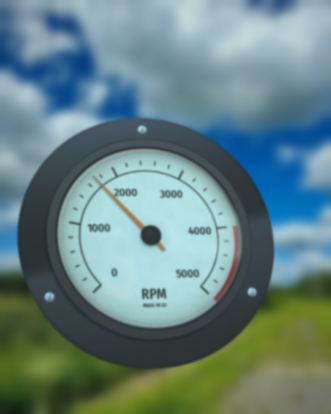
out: 1700 rpm
